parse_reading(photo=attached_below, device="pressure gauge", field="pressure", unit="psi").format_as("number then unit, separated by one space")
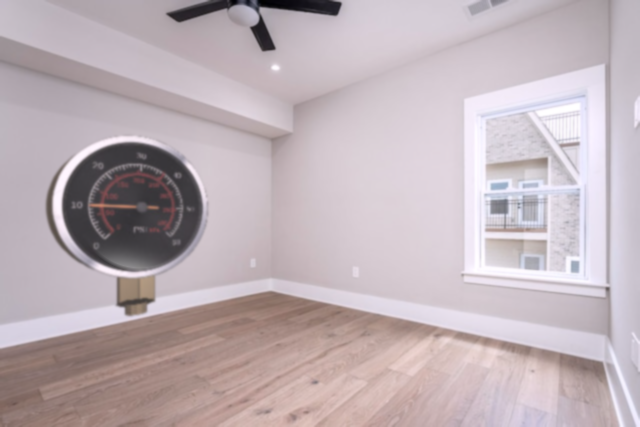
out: 10 psi
